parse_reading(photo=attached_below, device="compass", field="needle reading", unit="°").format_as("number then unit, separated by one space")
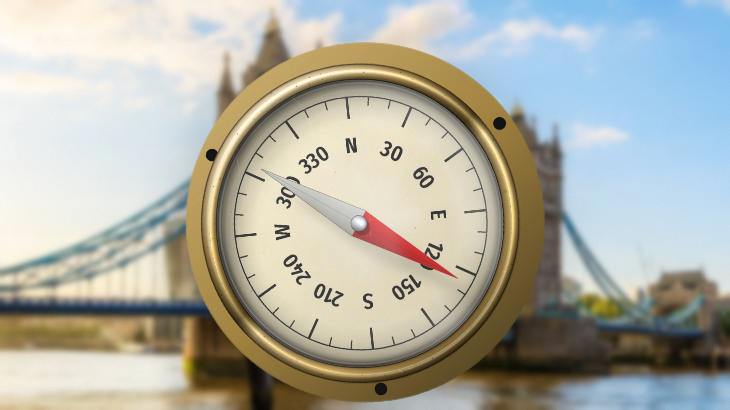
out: 125 °
